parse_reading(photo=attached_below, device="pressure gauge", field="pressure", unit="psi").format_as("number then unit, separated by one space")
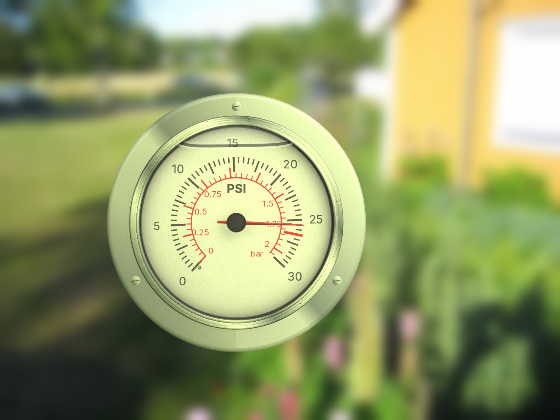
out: 25.5 psi
